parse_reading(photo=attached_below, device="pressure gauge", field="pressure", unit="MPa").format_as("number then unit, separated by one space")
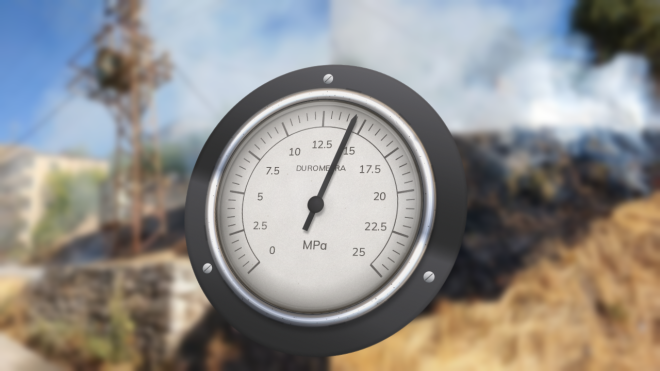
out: 14.5 MPa
